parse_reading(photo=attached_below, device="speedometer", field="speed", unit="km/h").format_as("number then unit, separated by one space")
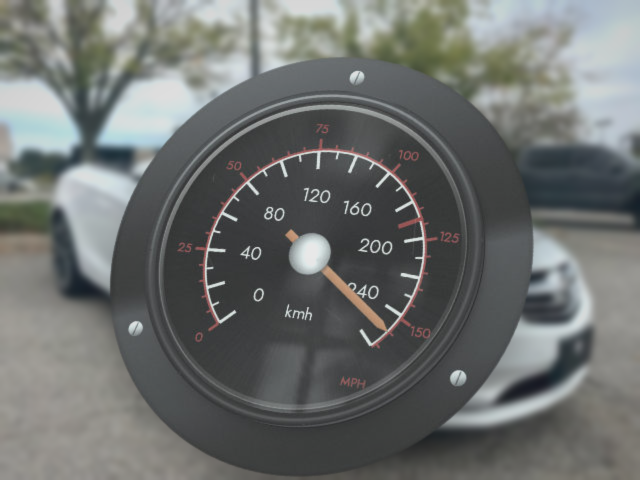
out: 250 km/h
